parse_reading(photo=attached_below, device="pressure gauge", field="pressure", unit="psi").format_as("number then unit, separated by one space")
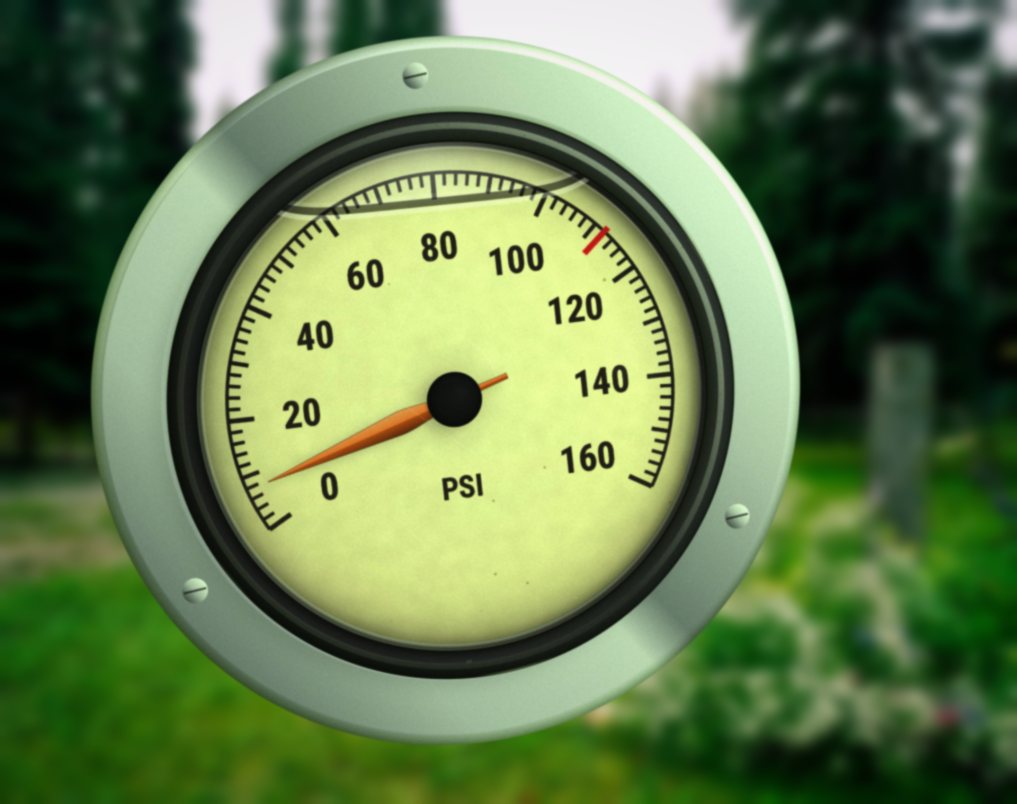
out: 8 psi
